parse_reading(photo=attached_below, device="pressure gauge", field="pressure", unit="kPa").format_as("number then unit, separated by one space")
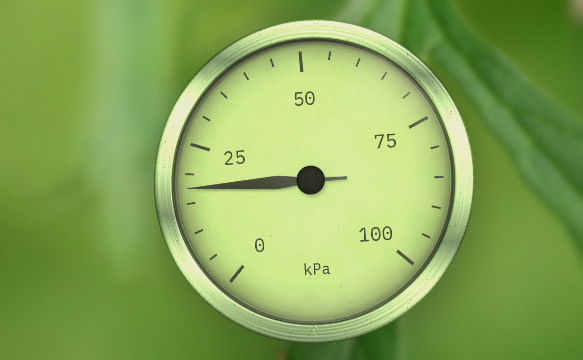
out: 17.5 kPa
